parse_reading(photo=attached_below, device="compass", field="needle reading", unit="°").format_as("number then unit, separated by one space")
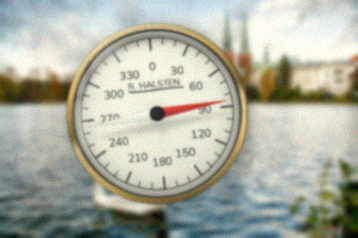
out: 85 °
